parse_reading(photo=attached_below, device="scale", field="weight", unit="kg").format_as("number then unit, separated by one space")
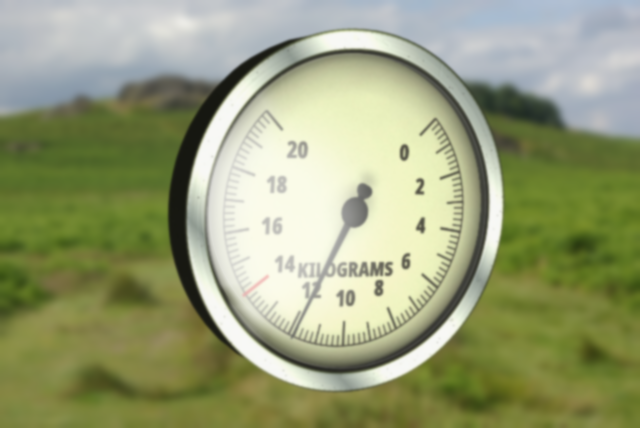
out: 12 kg
